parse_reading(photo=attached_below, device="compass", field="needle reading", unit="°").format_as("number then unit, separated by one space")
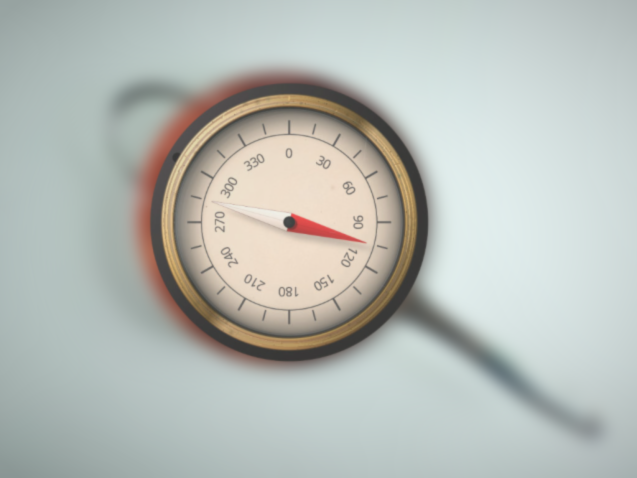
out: 105 °
